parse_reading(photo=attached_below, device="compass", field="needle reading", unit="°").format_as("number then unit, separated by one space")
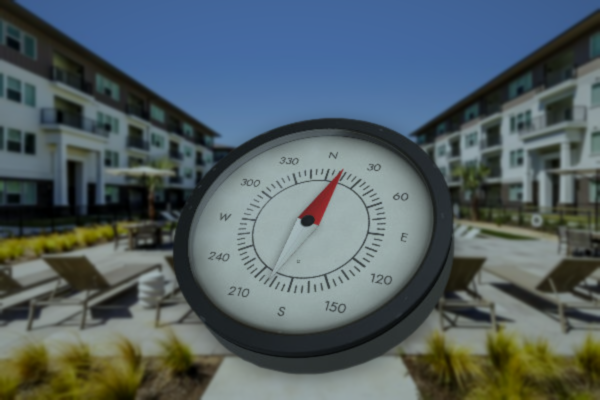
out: 15 °
